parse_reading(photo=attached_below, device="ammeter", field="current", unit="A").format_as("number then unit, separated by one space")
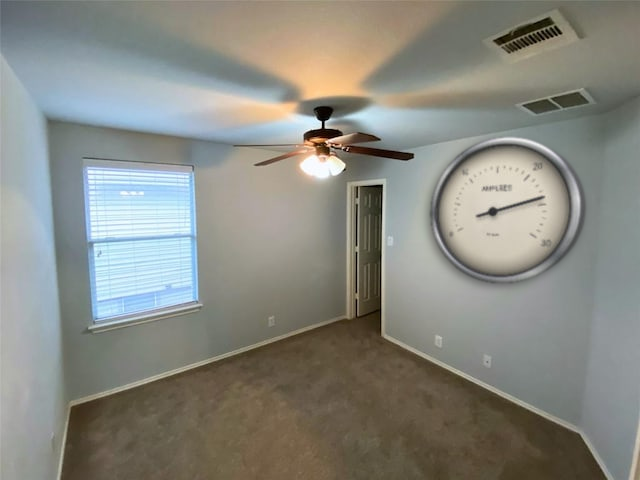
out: 24 A
